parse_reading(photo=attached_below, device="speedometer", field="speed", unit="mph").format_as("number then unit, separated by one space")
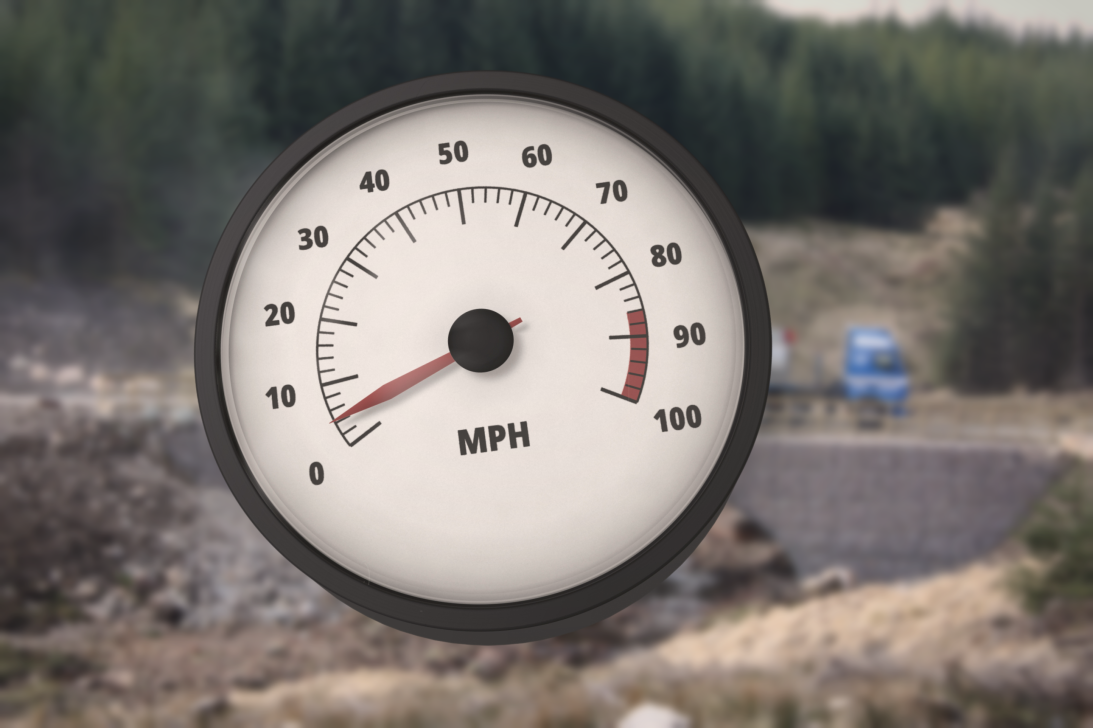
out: 4 mph
